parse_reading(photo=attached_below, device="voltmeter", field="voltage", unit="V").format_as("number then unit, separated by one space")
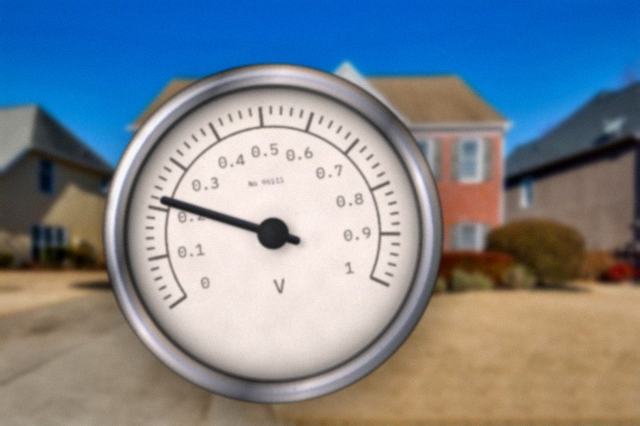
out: 0.22 V
